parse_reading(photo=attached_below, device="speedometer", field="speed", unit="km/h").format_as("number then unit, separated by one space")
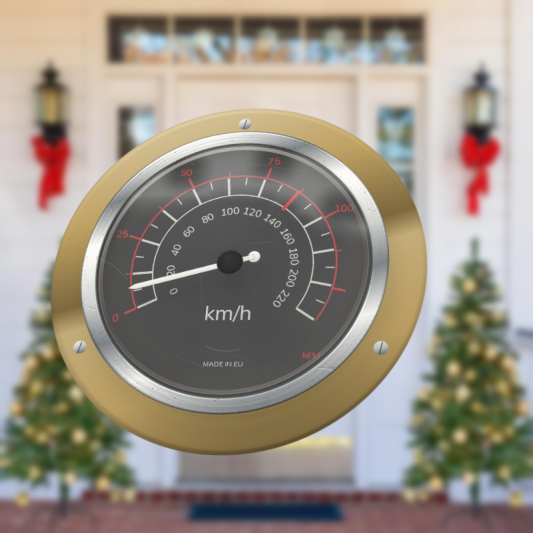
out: 10 km/h
